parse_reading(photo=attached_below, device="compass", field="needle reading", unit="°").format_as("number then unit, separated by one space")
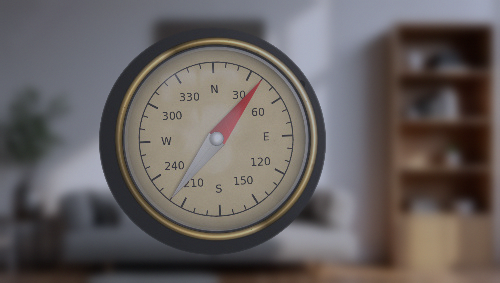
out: 40 °
